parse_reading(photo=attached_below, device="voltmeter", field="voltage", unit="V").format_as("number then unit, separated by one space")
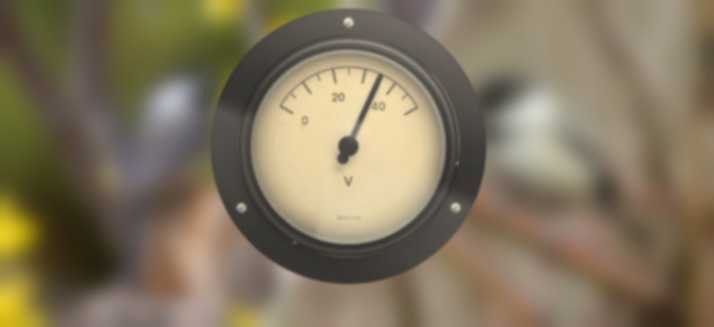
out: 35 V
